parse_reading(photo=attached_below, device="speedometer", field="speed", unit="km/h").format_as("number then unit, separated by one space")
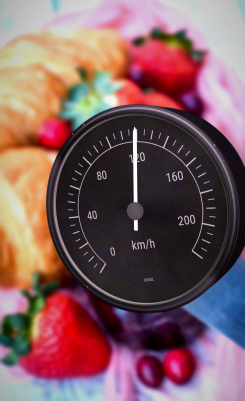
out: 120 km/h
